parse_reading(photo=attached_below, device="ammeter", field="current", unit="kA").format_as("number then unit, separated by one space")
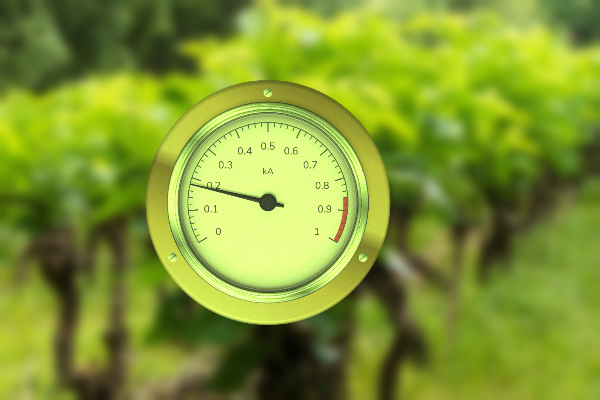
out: 0.18 kA
